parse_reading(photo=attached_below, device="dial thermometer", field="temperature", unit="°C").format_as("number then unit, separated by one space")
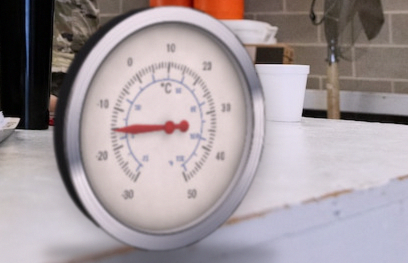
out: -15 °C
